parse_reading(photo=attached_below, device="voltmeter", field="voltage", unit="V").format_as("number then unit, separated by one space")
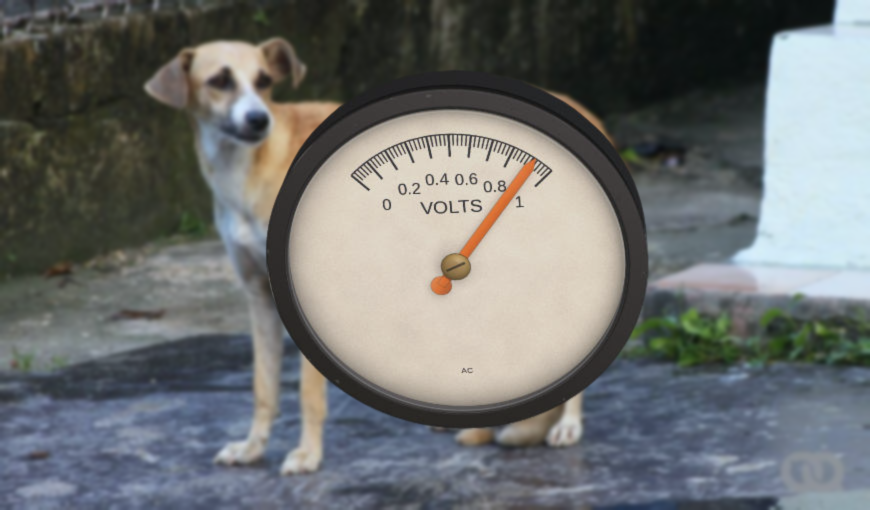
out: 0.9 V
